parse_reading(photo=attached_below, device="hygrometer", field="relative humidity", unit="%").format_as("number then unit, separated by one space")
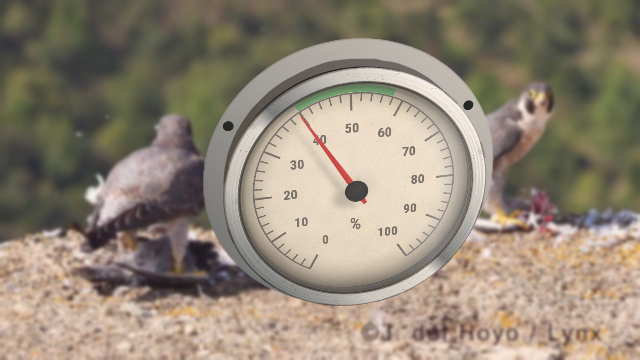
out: 40 %
